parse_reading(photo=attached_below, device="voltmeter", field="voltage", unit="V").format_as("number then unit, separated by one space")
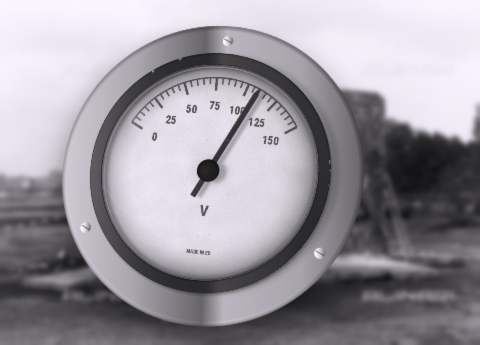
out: 110 V
